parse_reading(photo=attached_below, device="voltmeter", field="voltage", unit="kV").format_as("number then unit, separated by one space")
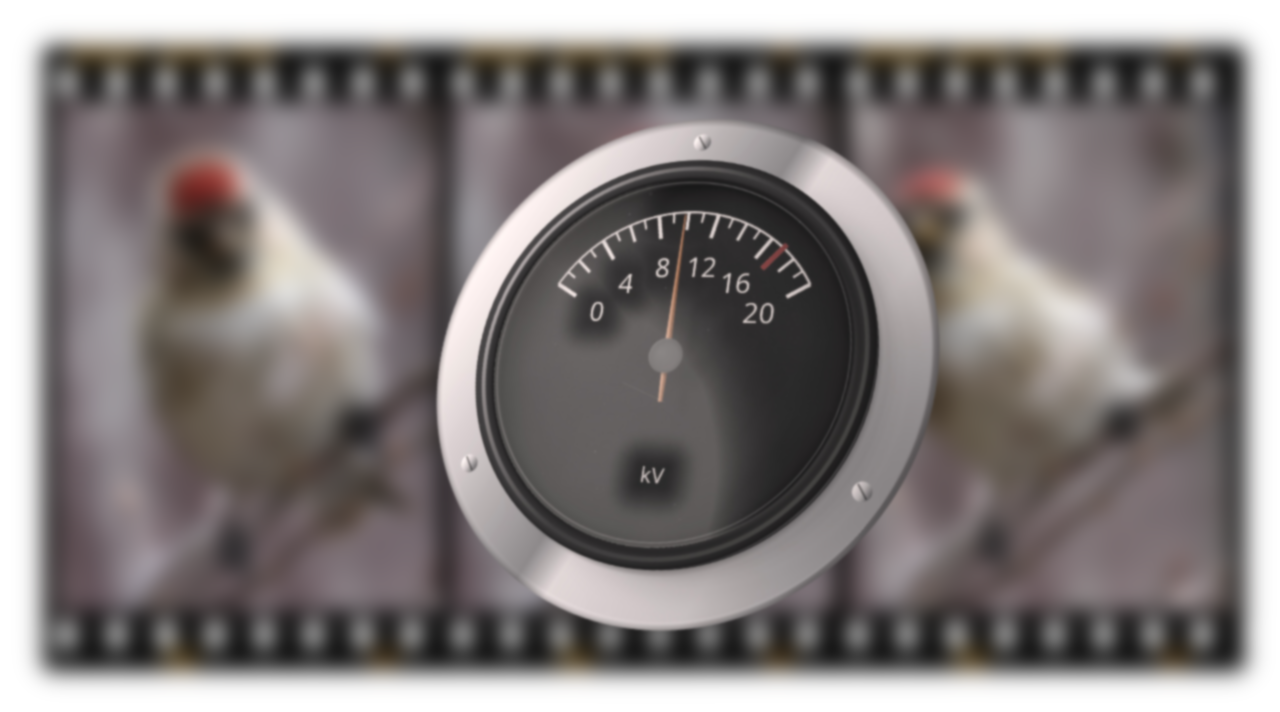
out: 10 kV
